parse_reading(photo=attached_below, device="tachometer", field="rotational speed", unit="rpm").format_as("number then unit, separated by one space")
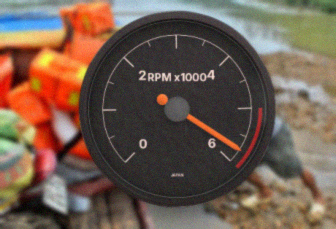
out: 5750 rpm
